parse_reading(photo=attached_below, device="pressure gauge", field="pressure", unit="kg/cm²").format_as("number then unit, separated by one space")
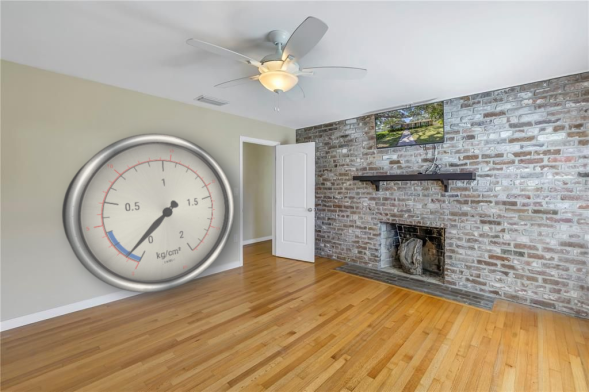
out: 0.1 kg/cm²
